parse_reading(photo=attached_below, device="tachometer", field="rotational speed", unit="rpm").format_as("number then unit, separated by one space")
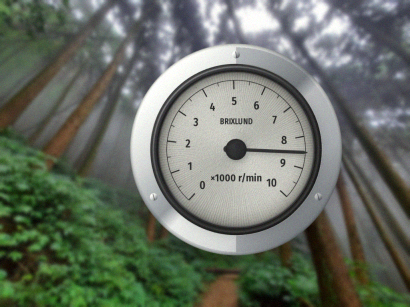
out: 8500 rpm
